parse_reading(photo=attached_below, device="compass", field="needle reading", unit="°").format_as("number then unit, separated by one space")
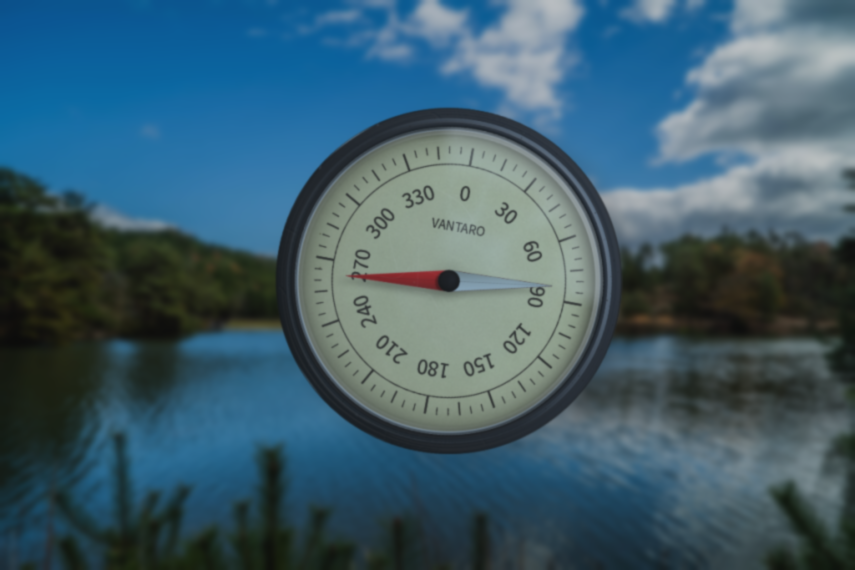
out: 262.5 °
